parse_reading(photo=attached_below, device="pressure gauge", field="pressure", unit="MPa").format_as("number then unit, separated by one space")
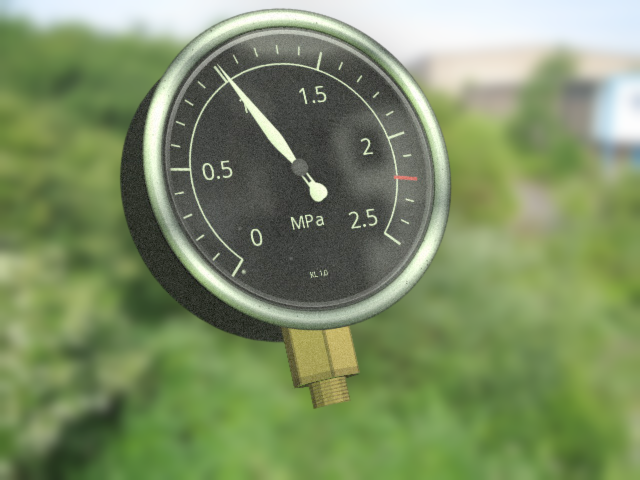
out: 1 MPa
